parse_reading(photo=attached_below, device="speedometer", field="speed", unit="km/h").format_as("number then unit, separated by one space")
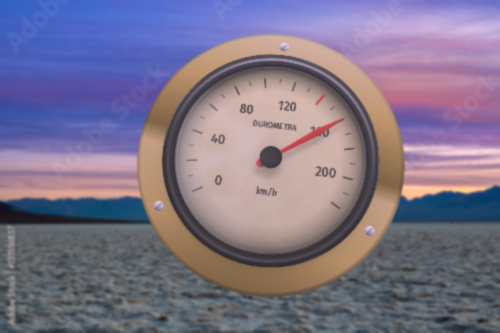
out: 160 km/h
